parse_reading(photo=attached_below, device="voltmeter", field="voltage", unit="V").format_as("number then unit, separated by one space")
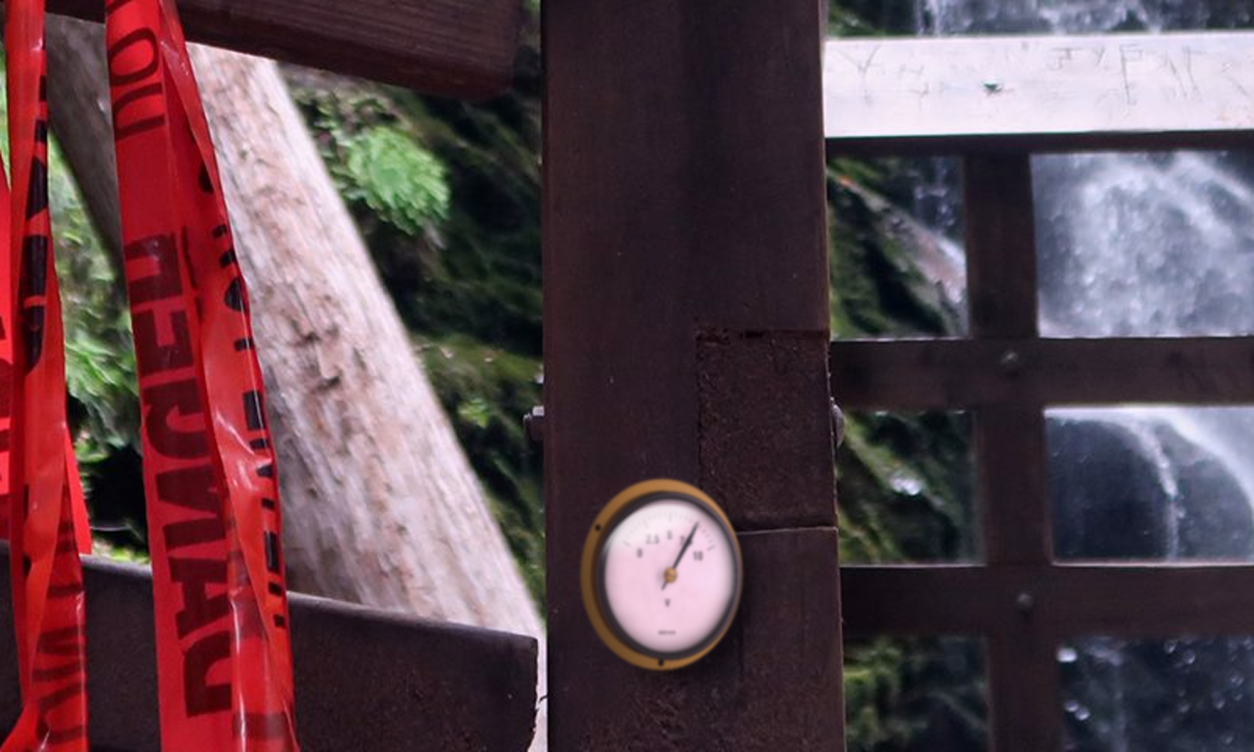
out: 7.5 V
